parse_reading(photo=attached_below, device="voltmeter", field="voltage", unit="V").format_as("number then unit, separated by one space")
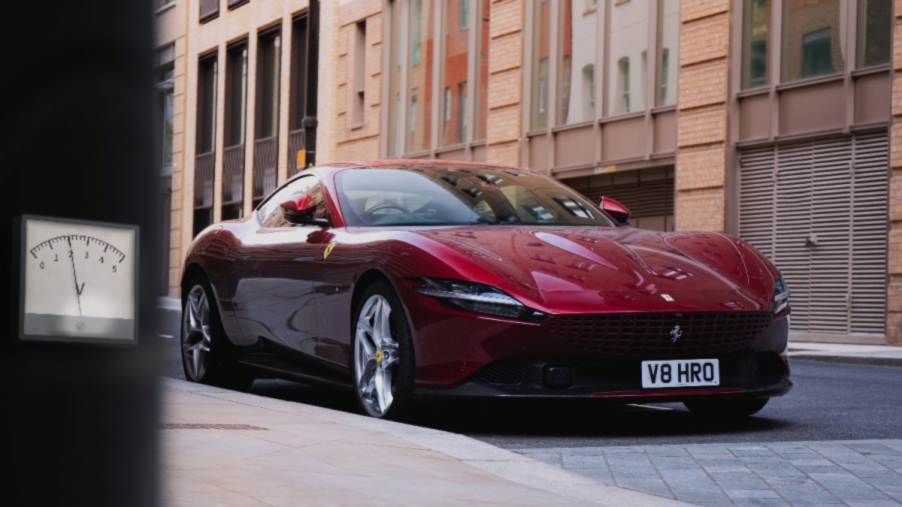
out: 2 V
